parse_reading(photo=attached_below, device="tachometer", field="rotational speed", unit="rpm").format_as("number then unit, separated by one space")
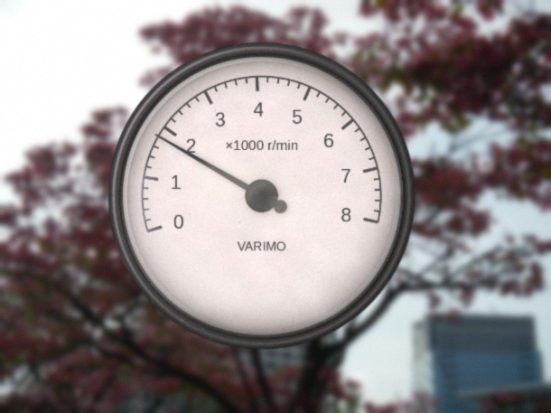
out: 1800 rpm
